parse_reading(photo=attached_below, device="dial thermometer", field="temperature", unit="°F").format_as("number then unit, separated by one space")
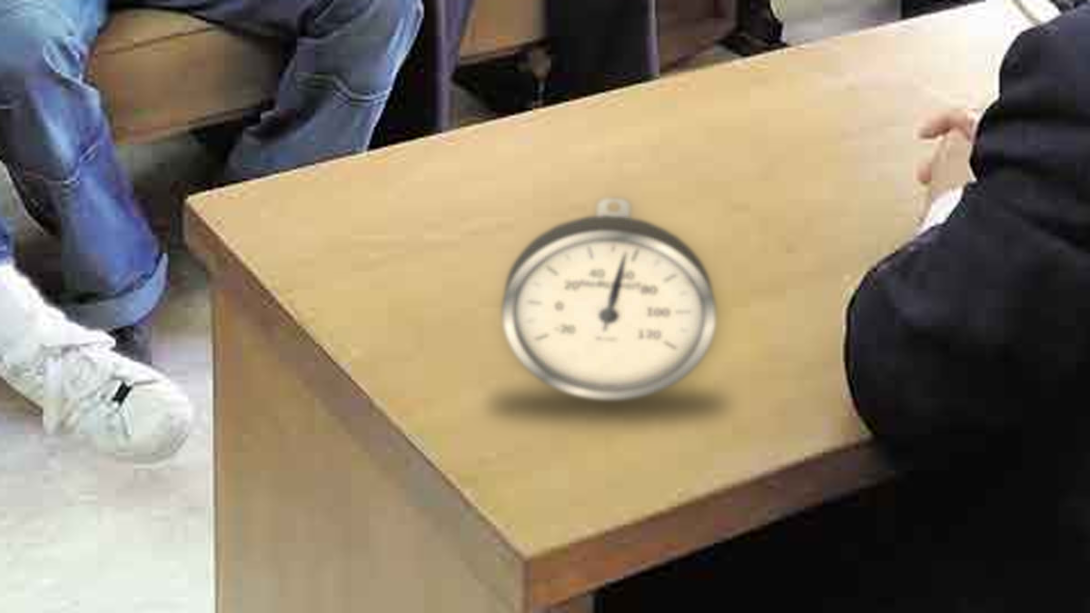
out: 55 °F
